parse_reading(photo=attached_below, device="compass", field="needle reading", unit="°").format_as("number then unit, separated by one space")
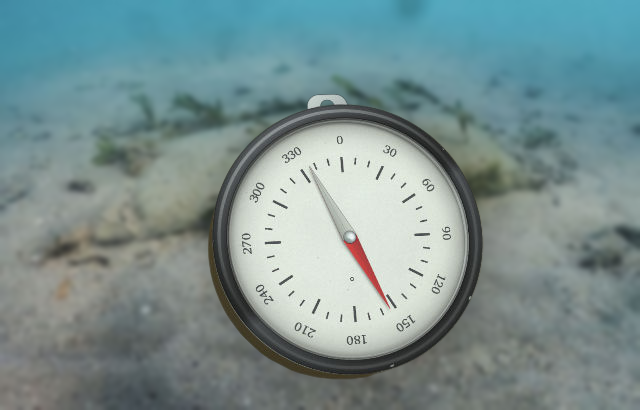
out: 155 °
